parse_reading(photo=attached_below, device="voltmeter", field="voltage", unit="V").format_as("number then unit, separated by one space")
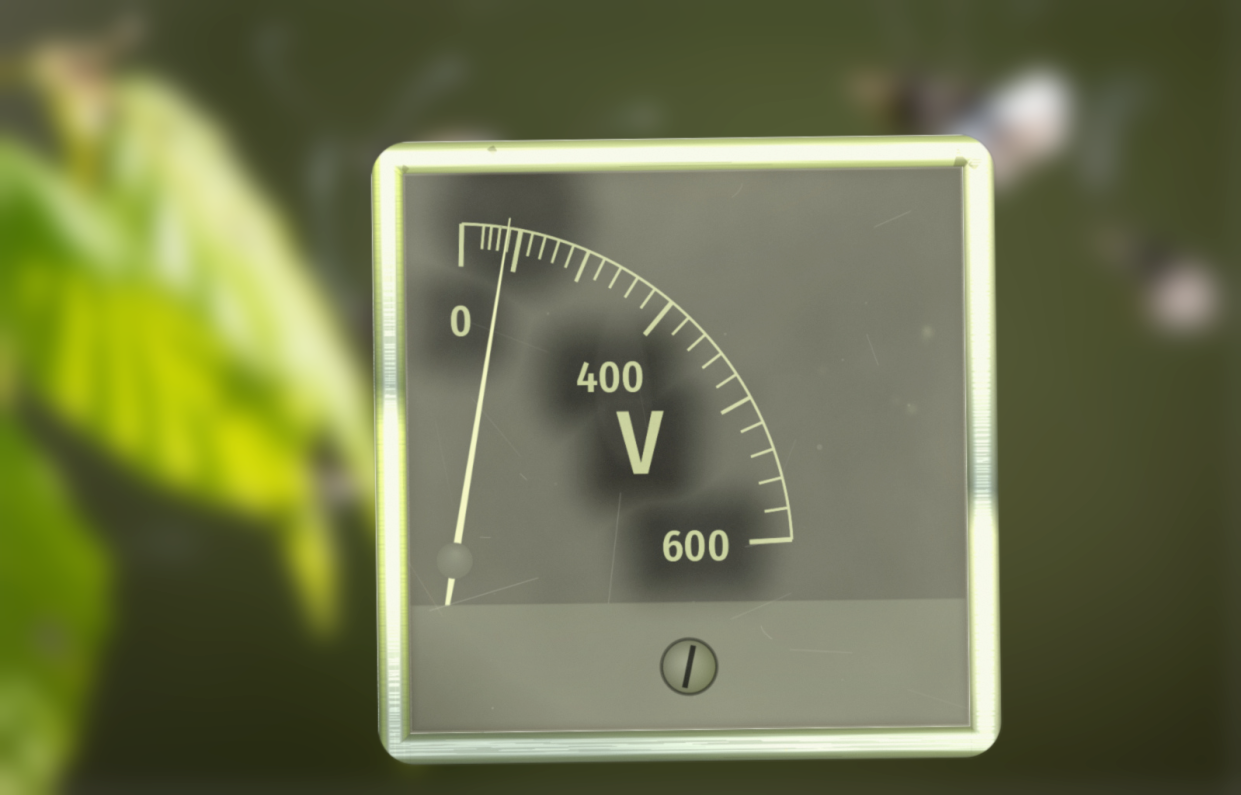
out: 180 V
